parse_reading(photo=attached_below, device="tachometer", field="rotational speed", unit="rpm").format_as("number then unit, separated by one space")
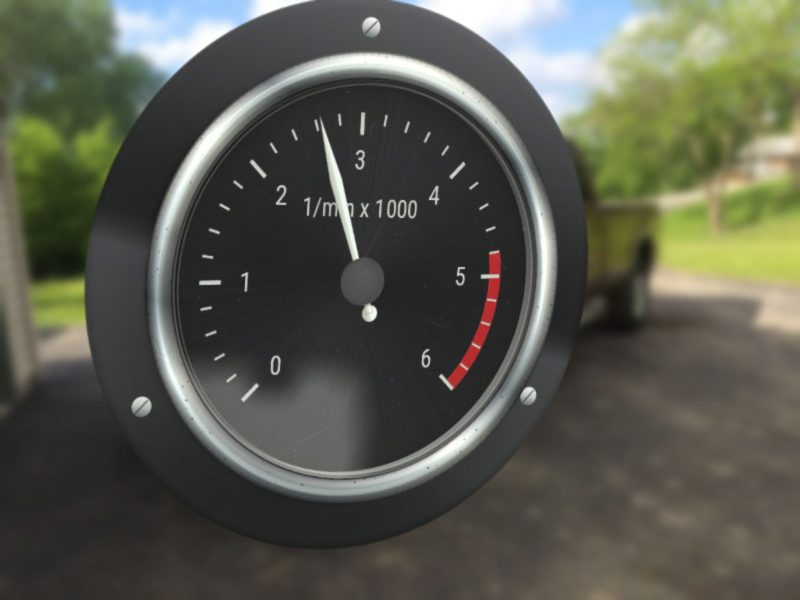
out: 2600 rpm
